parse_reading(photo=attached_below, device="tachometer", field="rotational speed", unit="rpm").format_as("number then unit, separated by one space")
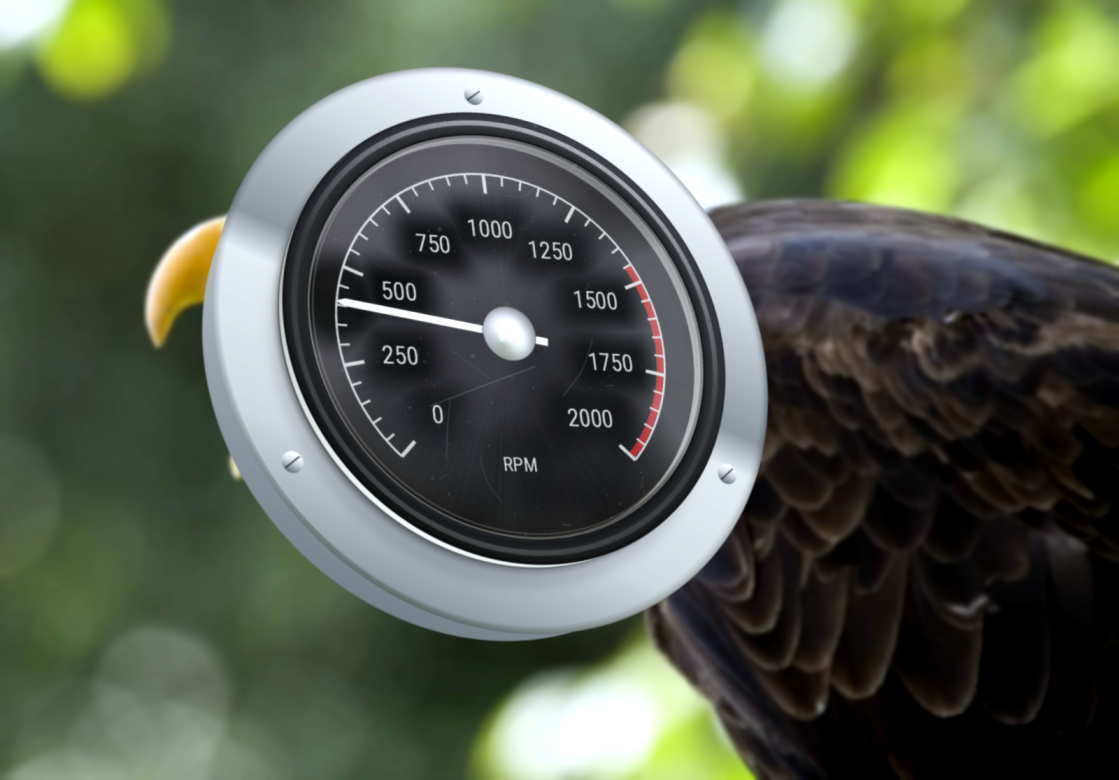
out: 400 rpm
